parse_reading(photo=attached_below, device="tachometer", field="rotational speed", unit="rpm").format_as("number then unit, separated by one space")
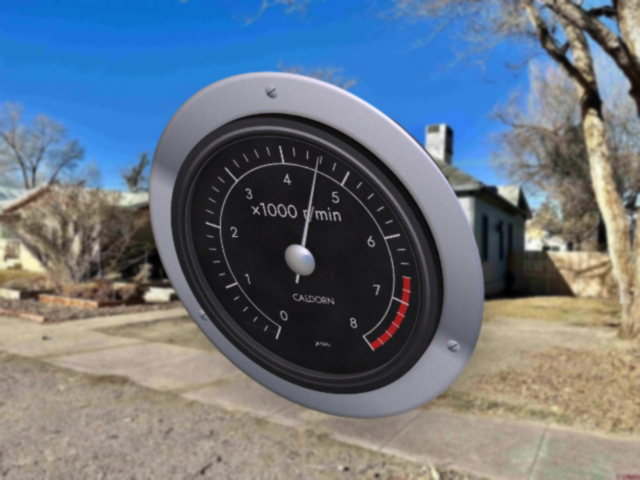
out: 4600 rpm
